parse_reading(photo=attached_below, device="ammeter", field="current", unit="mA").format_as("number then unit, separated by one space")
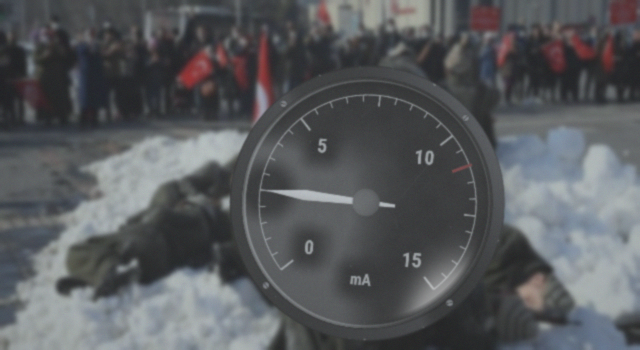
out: 2.5 mA
